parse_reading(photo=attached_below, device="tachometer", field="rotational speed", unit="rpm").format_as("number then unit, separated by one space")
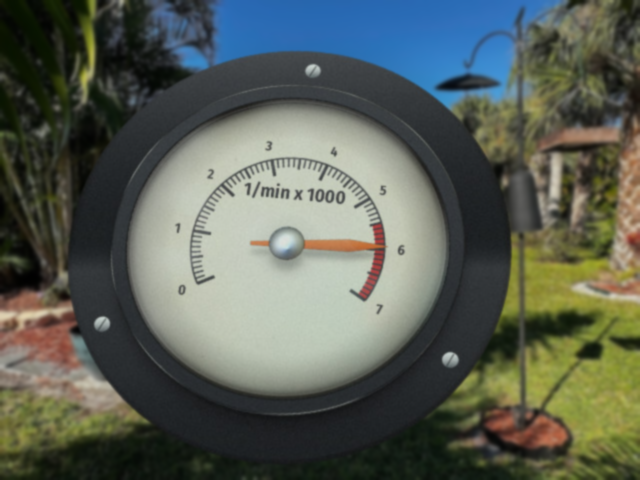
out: 6000 rpm
